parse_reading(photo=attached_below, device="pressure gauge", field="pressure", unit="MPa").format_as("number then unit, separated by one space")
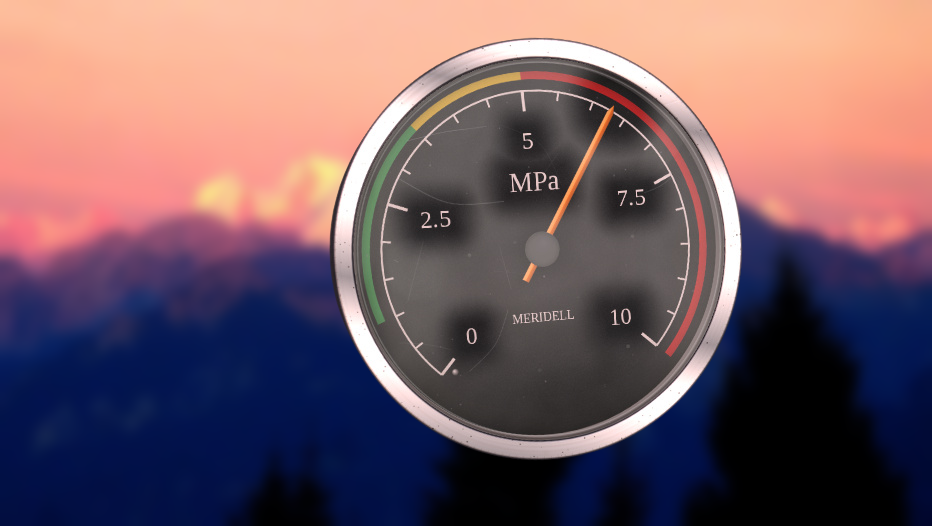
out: 6.25 MPa
